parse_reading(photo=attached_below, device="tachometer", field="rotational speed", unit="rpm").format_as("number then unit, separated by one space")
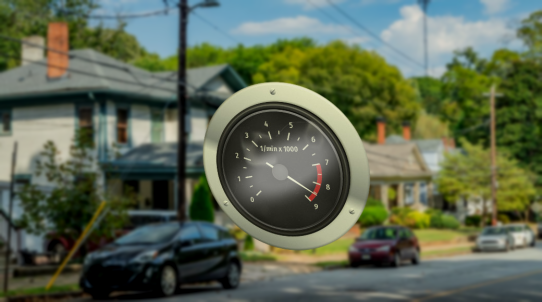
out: 8500 rpm
